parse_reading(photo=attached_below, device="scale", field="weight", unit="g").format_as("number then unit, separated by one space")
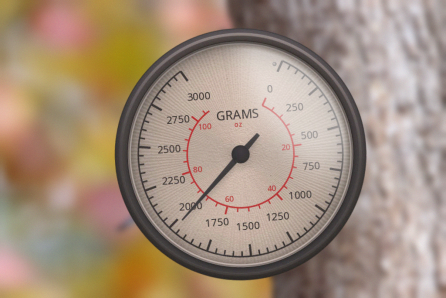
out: 1975 g
